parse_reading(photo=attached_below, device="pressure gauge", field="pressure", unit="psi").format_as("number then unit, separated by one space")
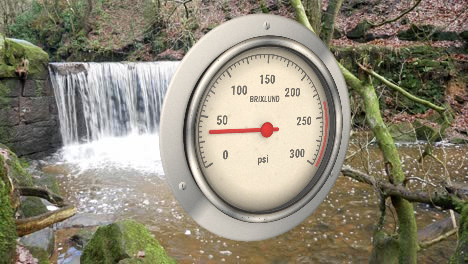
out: 35 psi
